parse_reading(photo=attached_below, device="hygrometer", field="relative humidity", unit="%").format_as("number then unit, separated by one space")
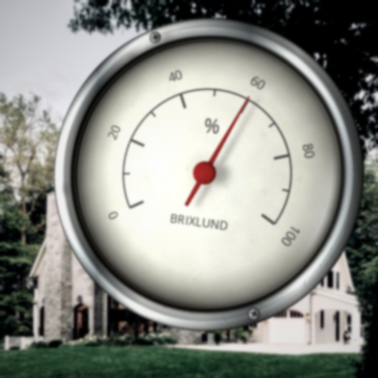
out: 60 %
